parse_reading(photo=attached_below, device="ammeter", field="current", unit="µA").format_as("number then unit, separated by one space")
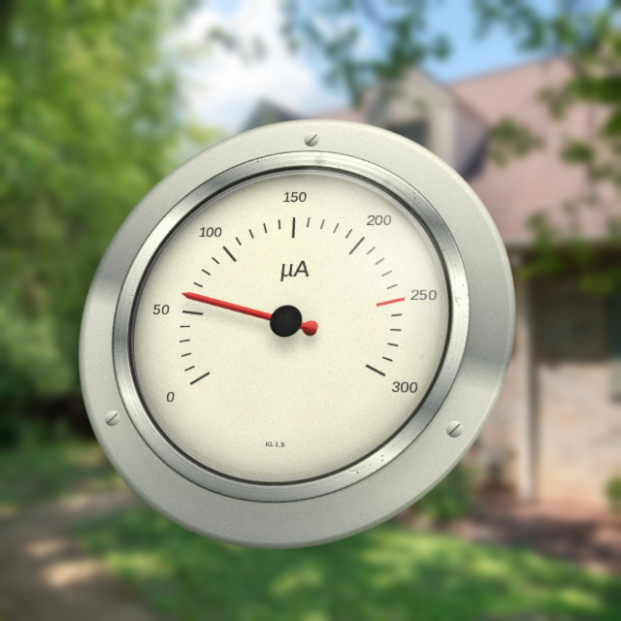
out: 60 µA
